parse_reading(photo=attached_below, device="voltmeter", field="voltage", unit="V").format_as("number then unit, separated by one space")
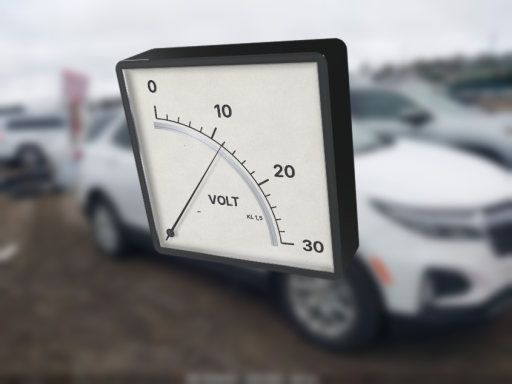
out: 12 V
